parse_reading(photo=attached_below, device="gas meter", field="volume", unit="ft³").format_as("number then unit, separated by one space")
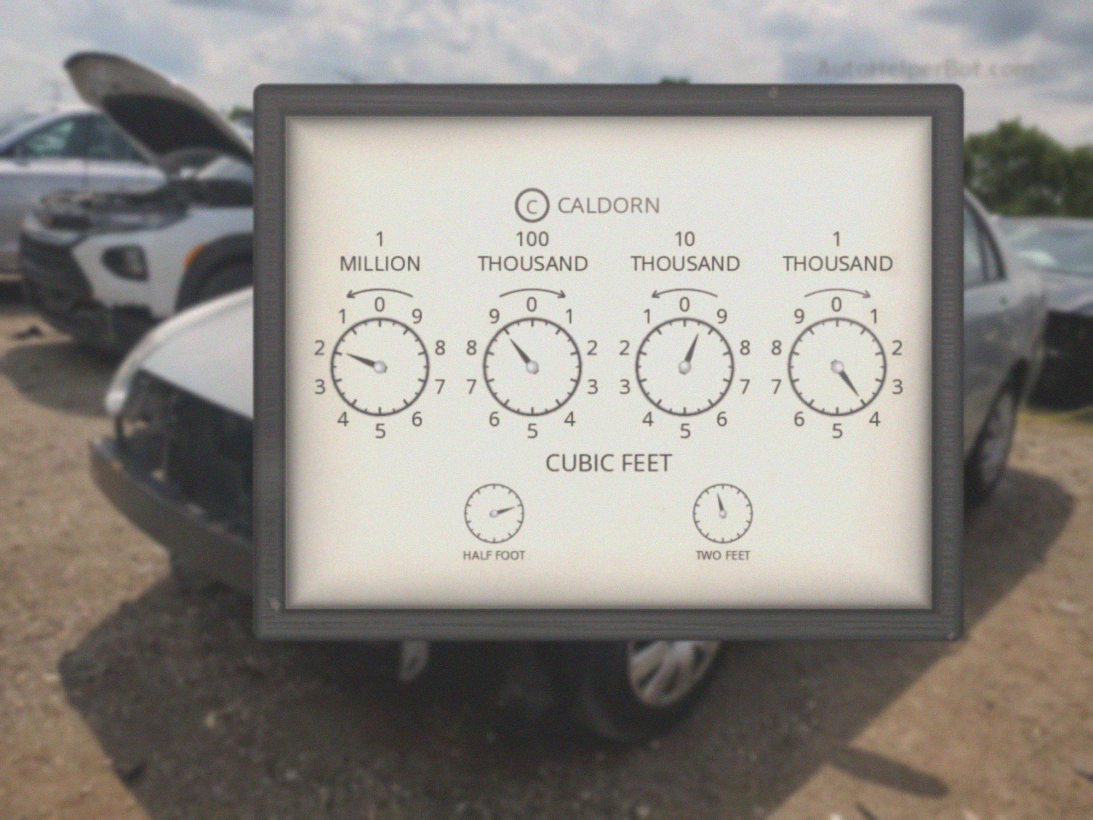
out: 189400 ft³
